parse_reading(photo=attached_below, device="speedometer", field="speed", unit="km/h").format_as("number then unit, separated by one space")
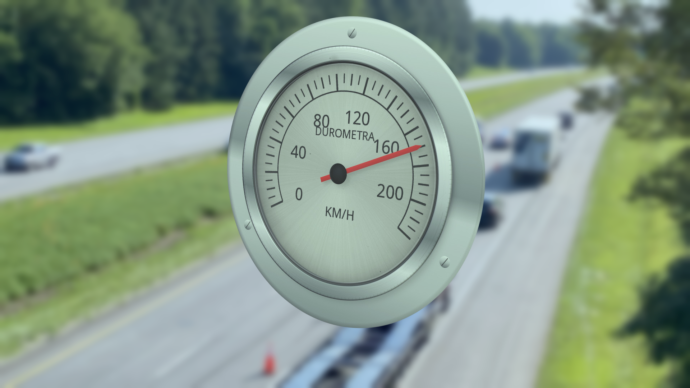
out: 170 km/h
